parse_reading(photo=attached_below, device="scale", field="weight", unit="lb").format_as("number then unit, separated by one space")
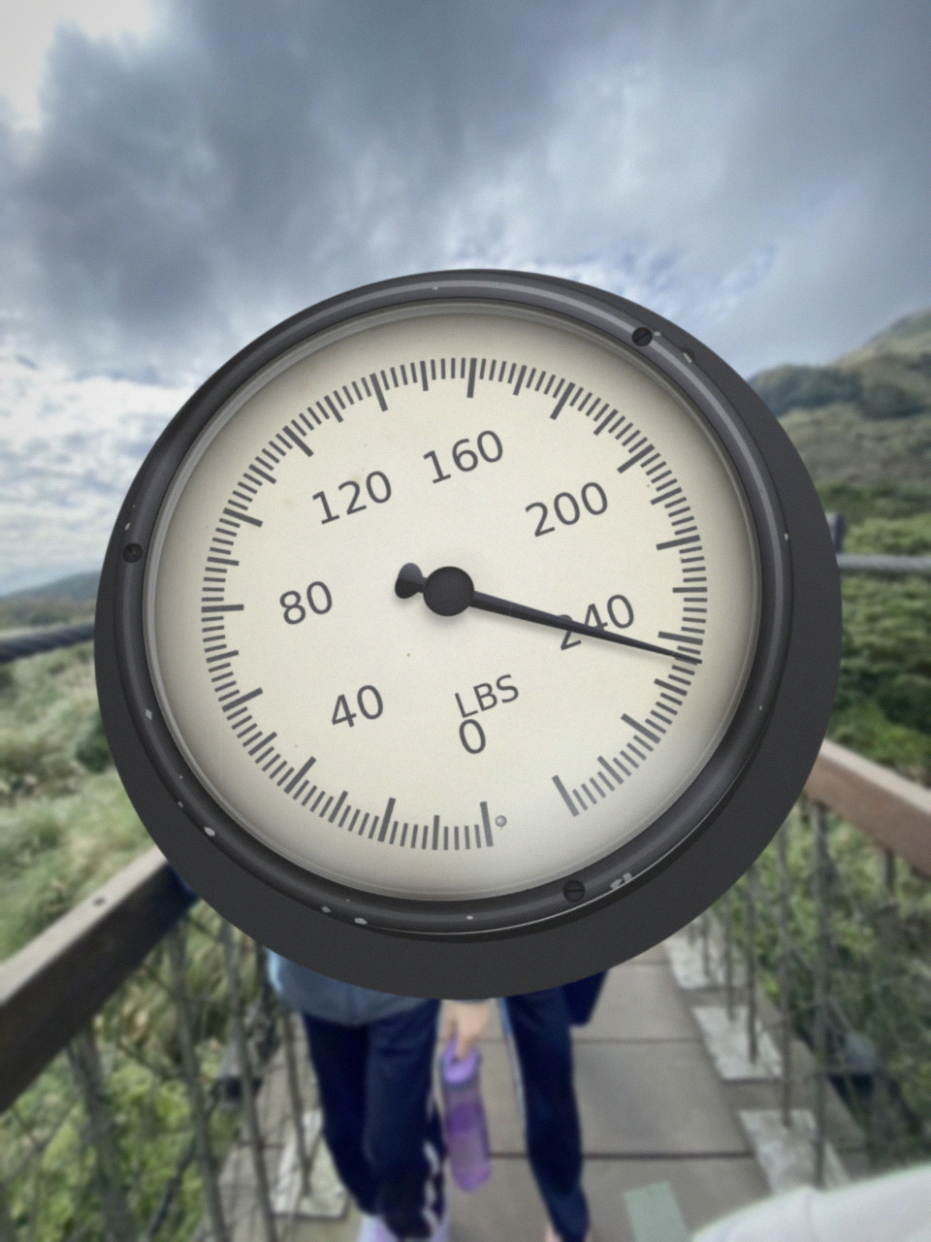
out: 244 lb
